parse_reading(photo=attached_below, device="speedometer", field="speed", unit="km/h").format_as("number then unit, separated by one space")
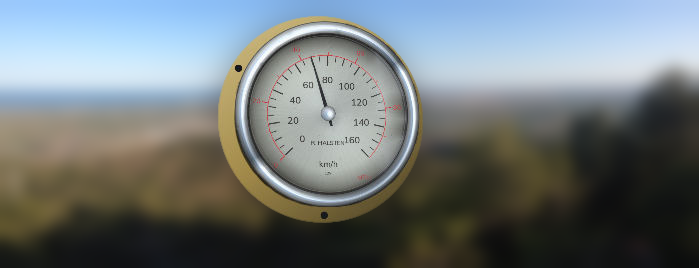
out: 70 km/h
